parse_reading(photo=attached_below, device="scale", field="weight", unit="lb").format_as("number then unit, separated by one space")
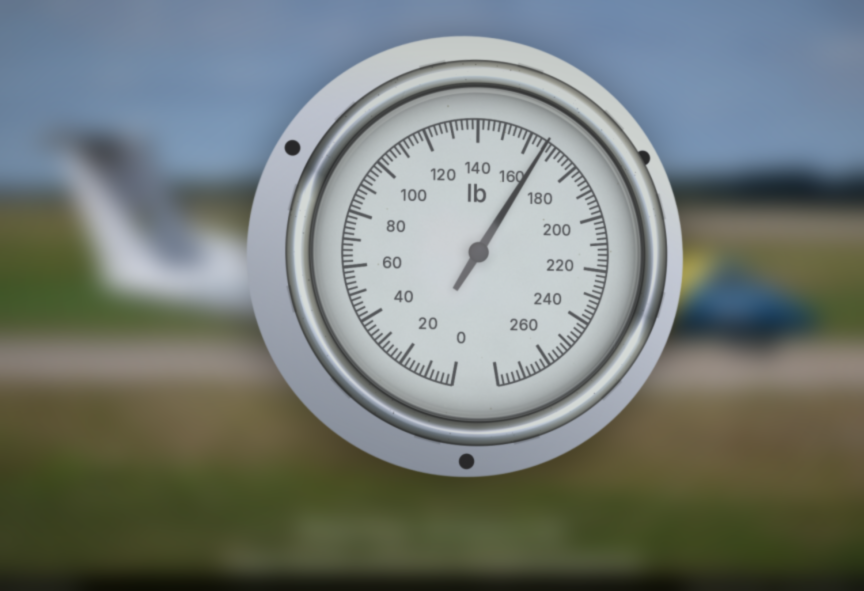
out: 166 lb
